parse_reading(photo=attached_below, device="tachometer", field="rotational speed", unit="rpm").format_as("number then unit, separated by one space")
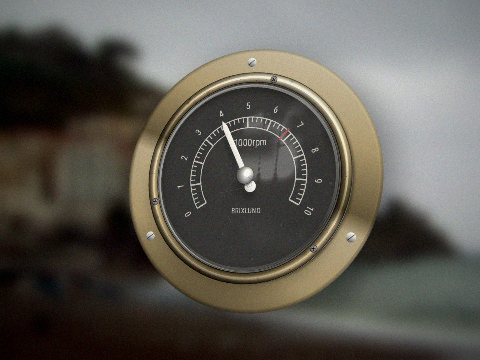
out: 4000 rpm
